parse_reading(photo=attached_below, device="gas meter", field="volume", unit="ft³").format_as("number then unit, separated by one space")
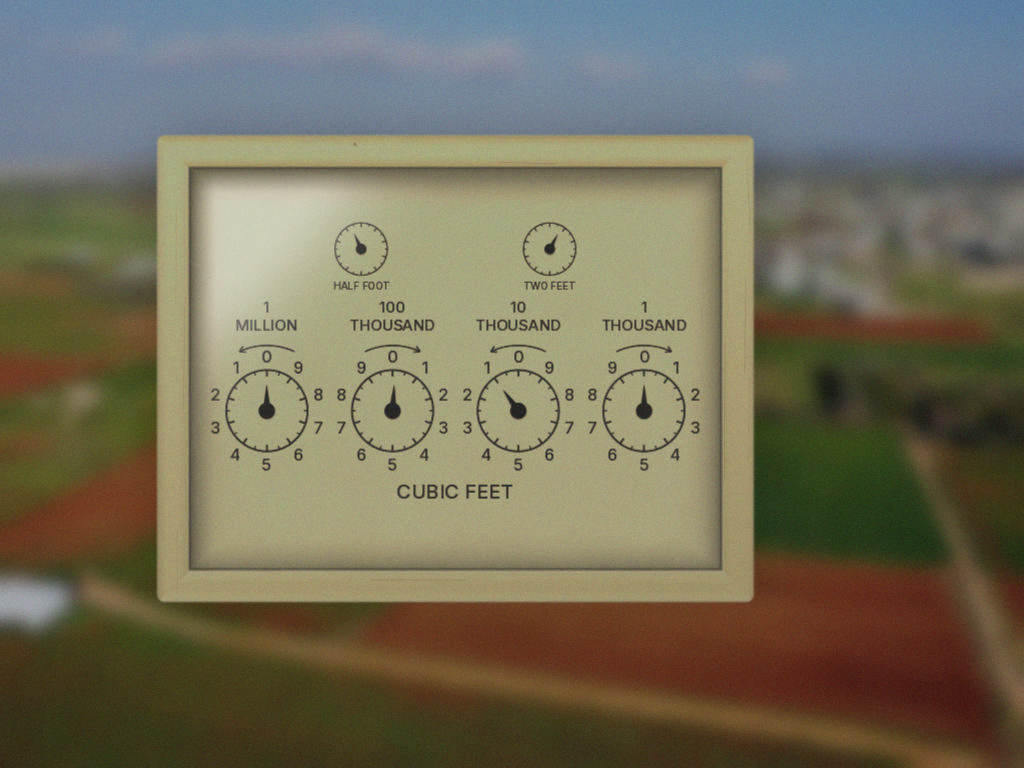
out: 1000 ft³
